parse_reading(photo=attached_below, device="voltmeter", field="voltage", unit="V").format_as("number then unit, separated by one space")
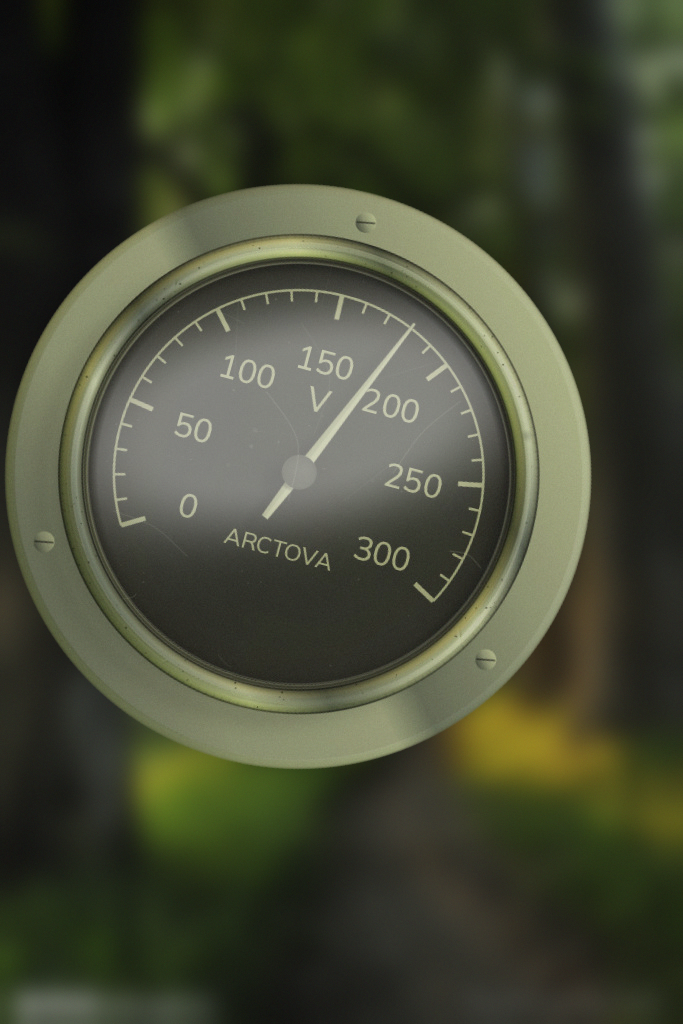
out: 180 V
